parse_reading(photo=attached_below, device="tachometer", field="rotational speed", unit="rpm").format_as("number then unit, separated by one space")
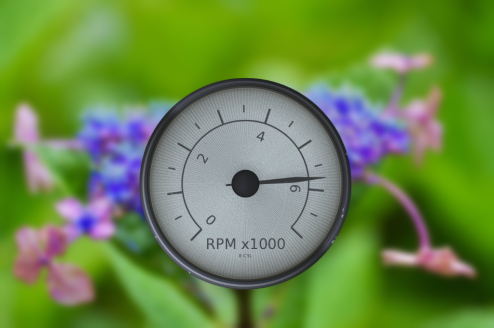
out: 5750 rpm
